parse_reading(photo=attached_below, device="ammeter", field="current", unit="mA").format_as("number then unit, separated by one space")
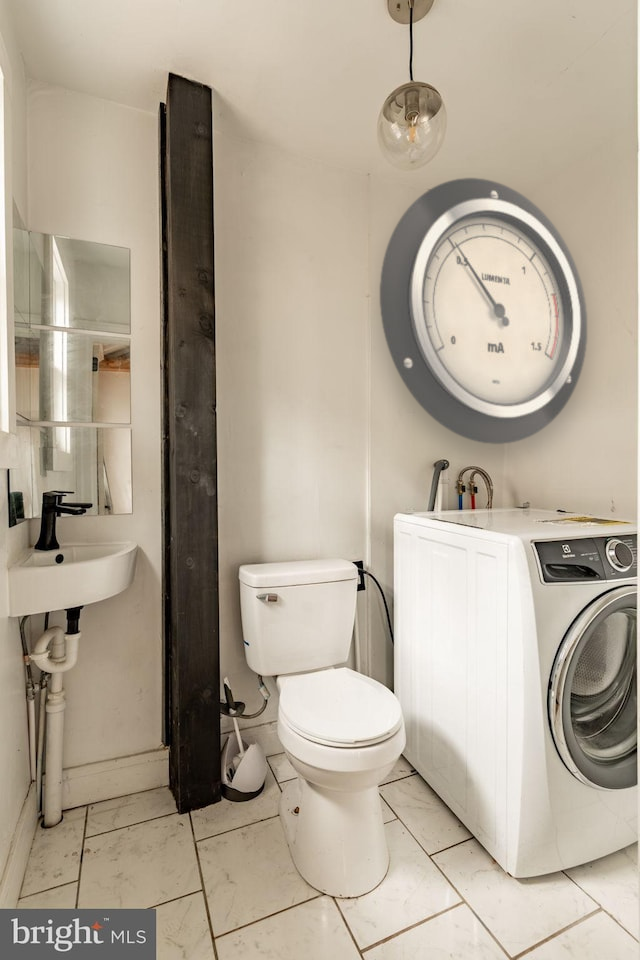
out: 0.5 mA
